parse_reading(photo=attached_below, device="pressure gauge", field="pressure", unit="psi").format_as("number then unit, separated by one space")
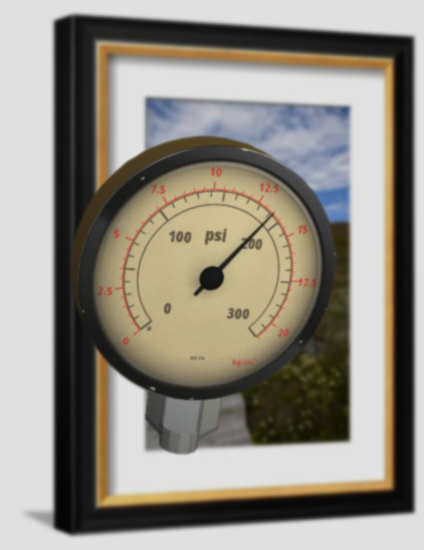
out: 190 psi
